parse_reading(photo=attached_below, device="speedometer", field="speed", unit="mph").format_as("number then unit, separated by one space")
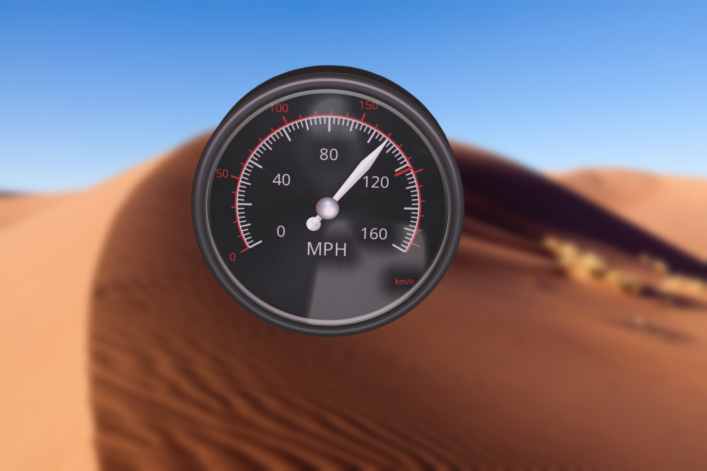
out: 106 mph
